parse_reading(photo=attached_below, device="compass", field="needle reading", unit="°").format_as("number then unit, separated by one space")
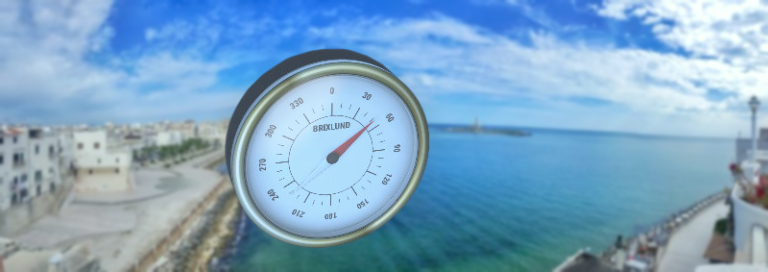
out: 50 °
